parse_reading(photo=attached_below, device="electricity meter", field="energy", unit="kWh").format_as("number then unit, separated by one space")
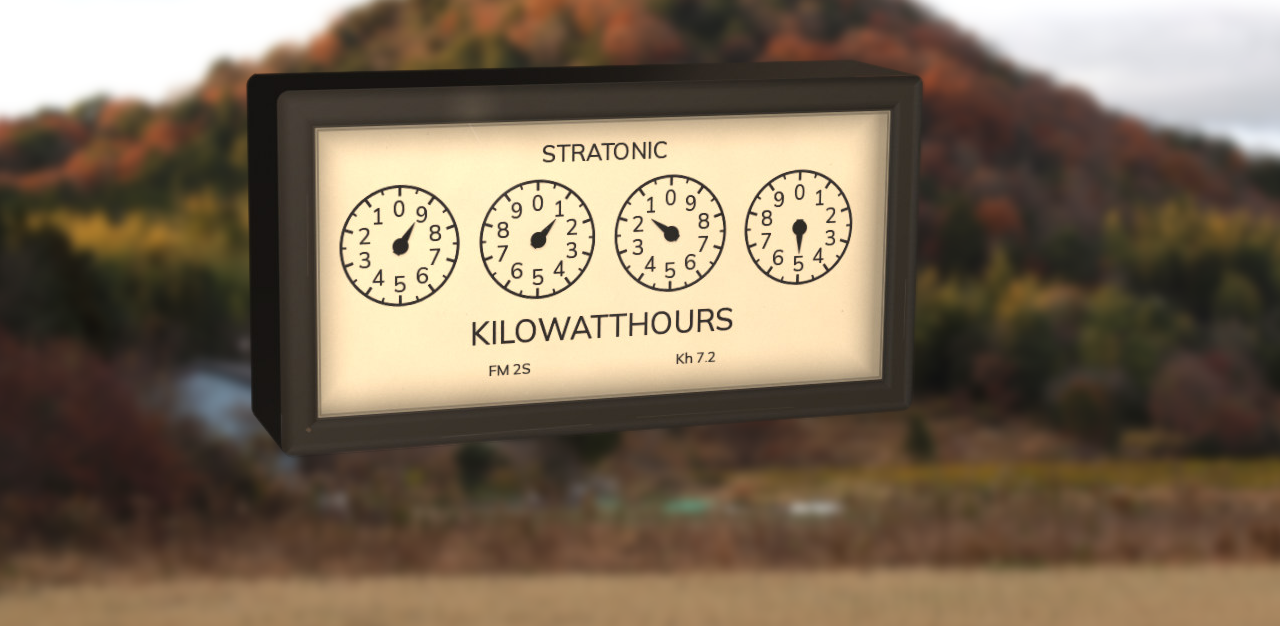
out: 9115 kWh
